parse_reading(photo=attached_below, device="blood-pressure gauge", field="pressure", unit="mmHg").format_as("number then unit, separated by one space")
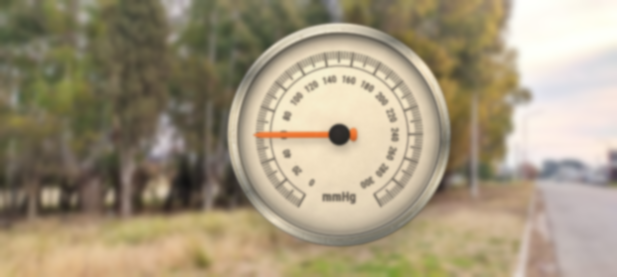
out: 60 mmHg
